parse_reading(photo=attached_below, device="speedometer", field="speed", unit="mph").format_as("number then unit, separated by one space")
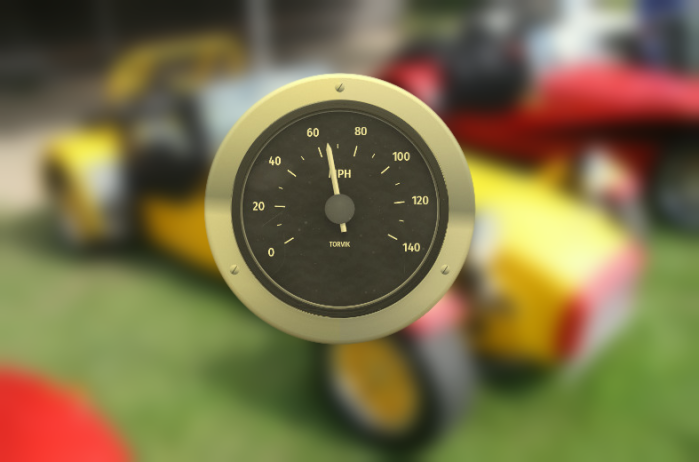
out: 65 mph
